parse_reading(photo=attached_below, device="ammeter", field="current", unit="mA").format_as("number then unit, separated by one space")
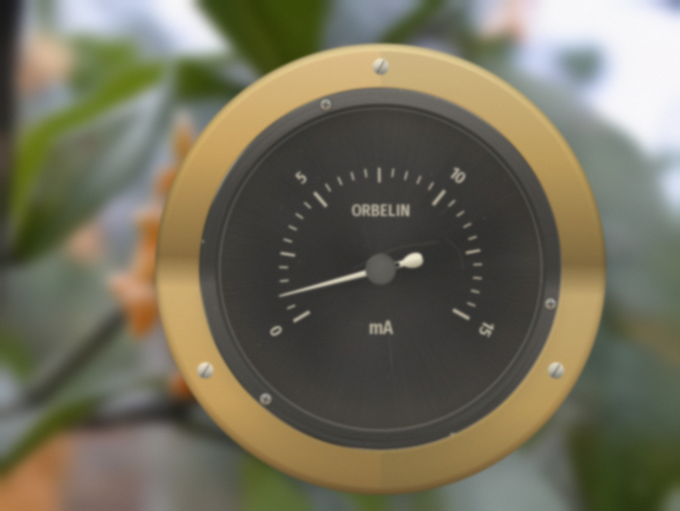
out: 1 mA
